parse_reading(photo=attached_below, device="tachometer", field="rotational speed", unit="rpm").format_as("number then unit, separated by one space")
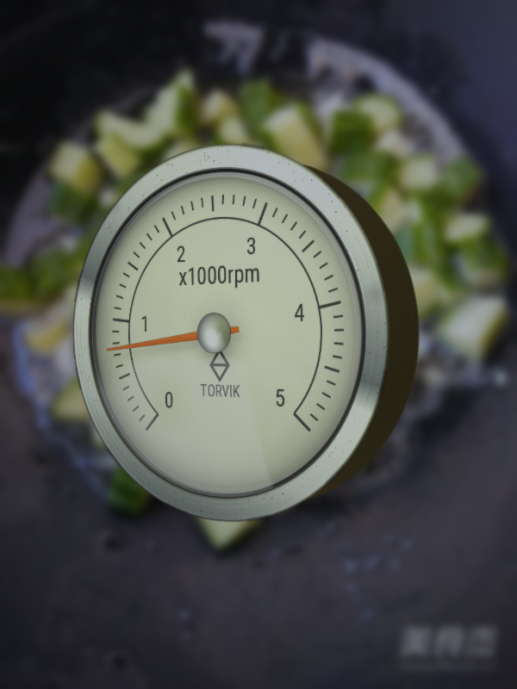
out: 750 rpm
